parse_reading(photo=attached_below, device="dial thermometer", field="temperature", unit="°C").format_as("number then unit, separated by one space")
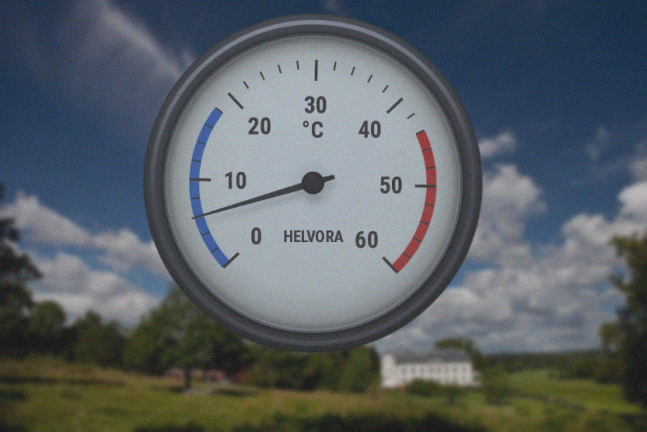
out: 6 °C
